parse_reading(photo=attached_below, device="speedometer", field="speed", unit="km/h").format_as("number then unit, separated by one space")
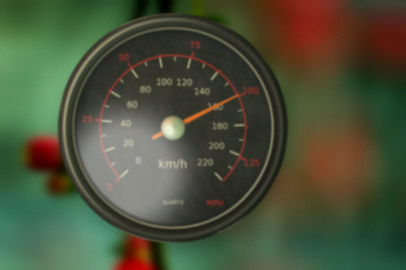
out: 160 km/h
